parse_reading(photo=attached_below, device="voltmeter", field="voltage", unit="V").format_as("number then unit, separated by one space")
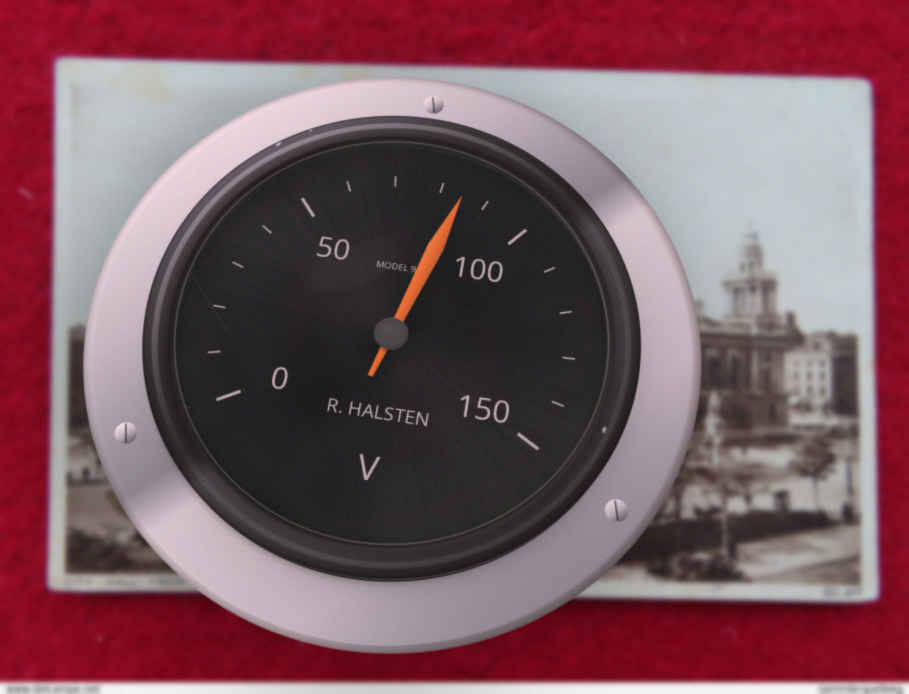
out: 85 V
